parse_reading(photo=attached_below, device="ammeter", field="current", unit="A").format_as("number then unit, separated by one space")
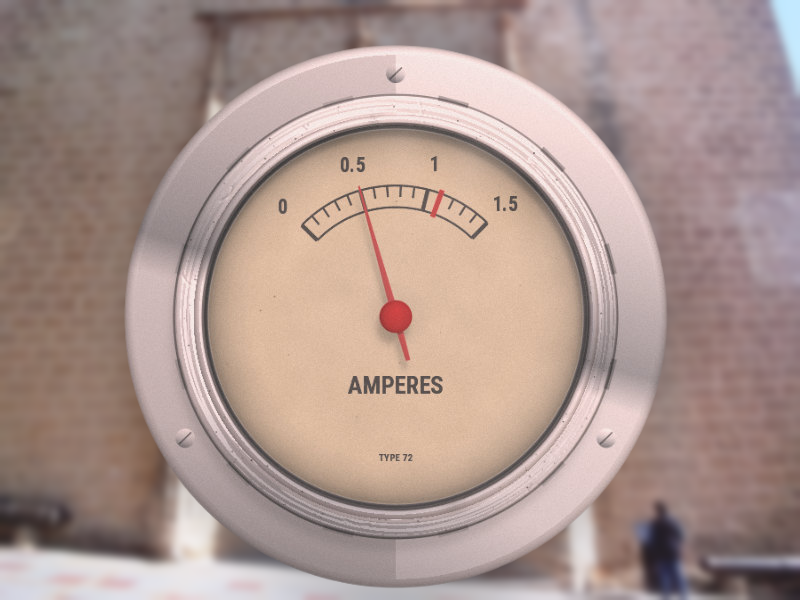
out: 0.5 A
